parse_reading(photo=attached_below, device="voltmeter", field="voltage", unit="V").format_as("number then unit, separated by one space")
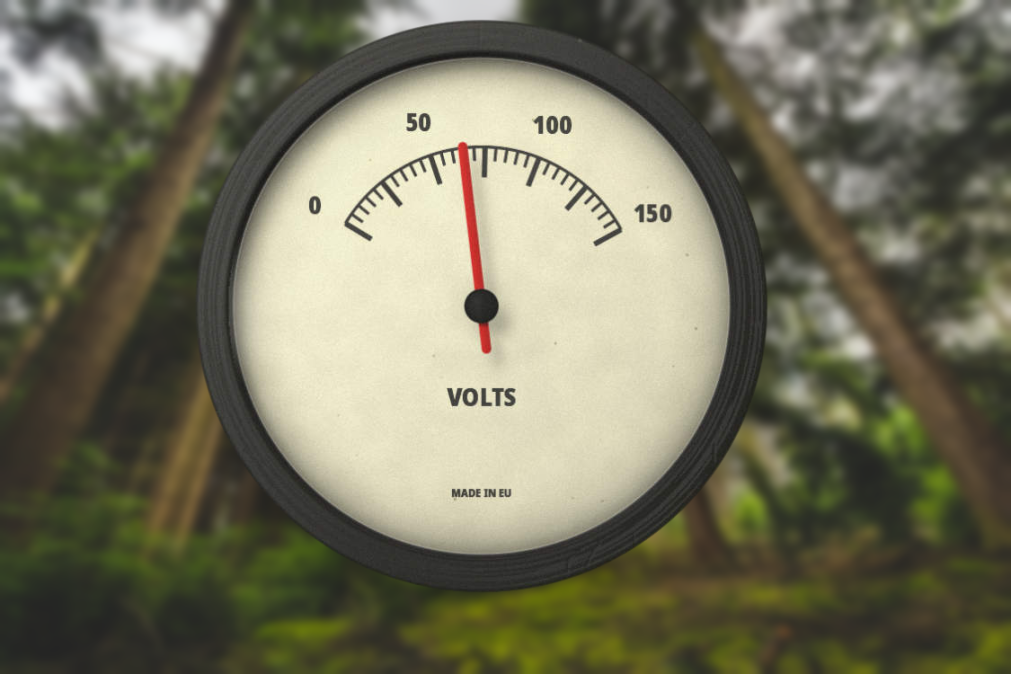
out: 65 V
